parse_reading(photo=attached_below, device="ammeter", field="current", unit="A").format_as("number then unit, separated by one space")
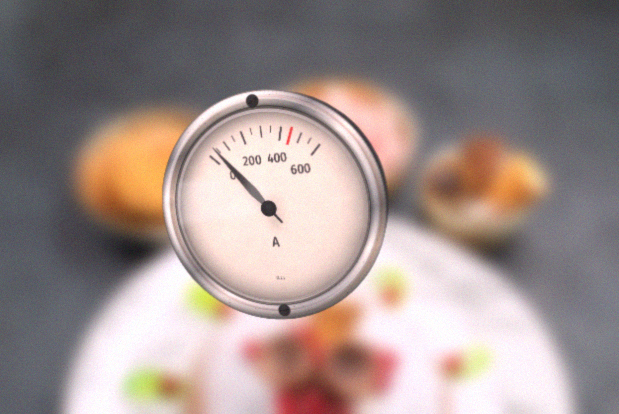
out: 50 A
